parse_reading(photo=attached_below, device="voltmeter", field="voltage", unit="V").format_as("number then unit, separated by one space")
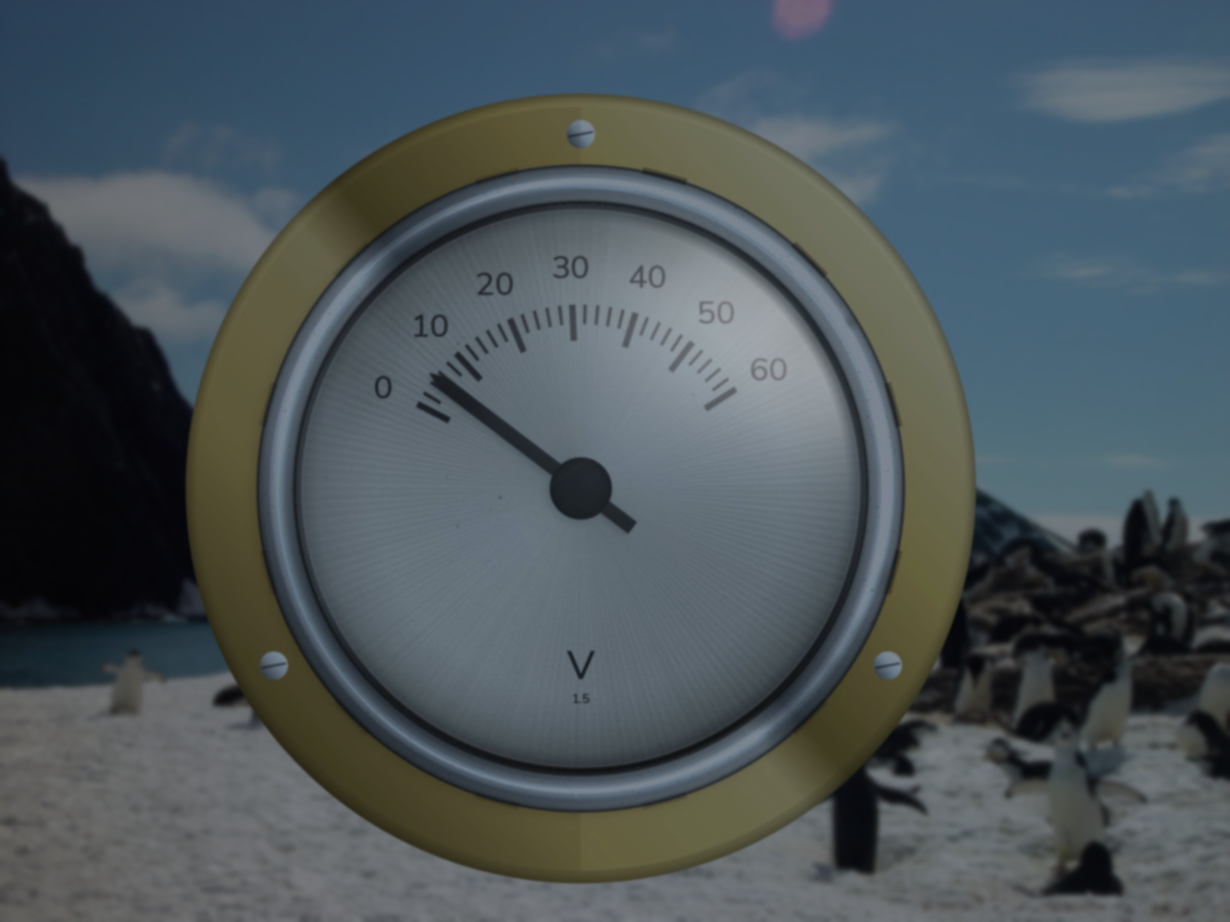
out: 5 V
